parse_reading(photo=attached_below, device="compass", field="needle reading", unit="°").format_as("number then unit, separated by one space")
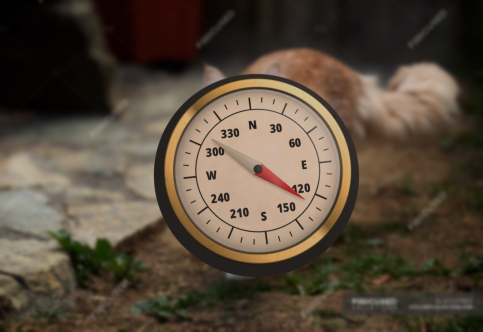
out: 130 °
